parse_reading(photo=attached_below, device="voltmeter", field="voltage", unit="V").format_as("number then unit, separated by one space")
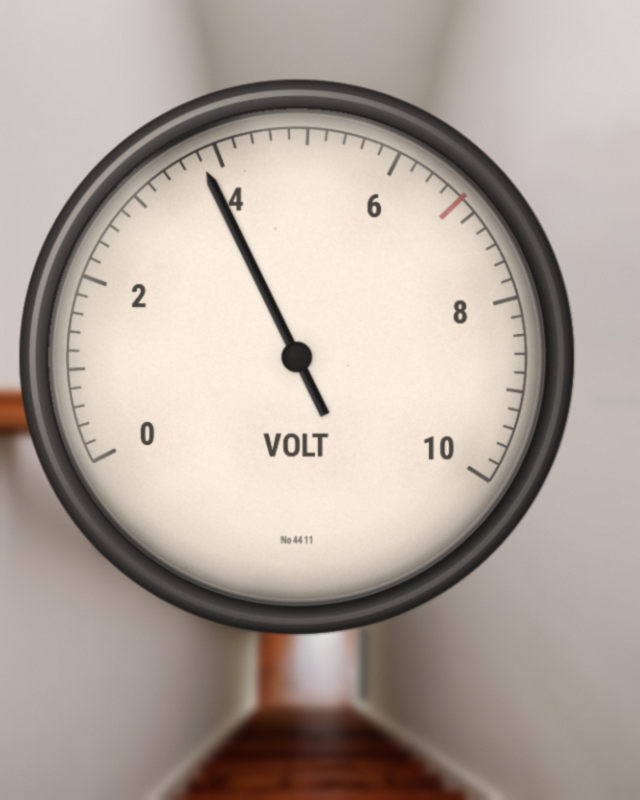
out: 3.8 V
